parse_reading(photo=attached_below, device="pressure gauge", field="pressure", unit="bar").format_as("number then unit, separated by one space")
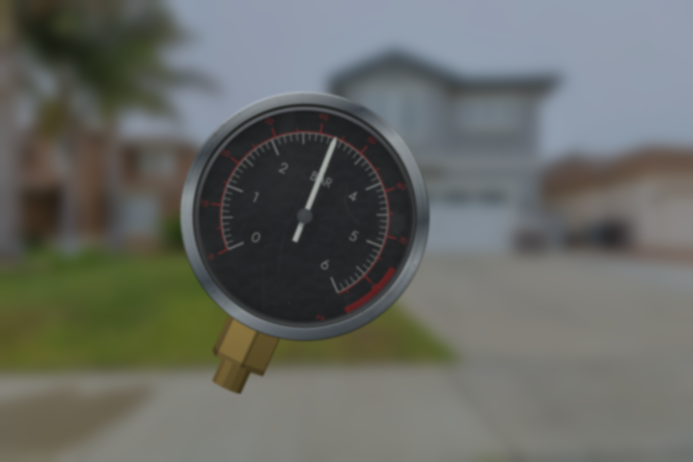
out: 3 bar
